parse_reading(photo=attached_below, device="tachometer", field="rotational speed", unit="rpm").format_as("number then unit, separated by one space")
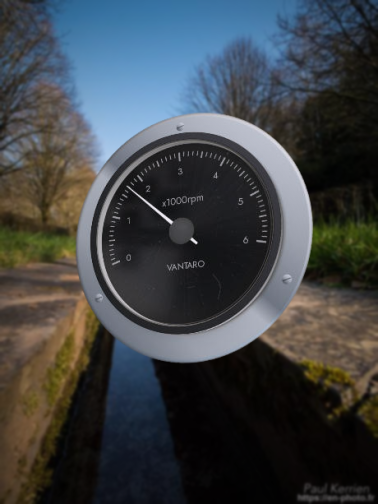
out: 1700 rpm
